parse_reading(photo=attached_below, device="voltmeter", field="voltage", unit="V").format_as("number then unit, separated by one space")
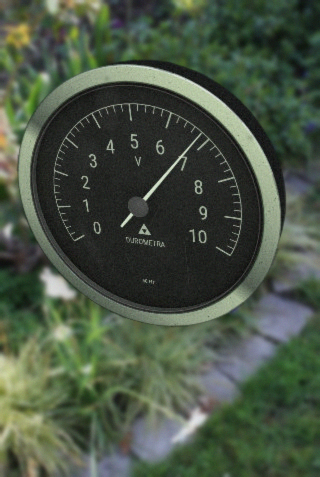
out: 6.8 V
